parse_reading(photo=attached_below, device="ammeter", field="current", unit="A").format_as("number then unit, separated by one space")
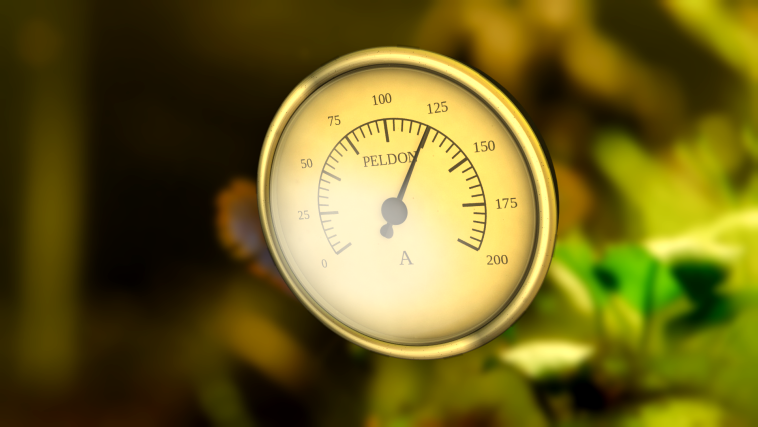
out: 125 A
